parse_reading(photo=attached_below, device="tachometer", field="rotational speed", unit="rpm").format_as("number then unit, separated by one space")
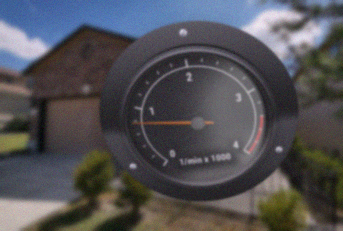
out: 800 rpm
